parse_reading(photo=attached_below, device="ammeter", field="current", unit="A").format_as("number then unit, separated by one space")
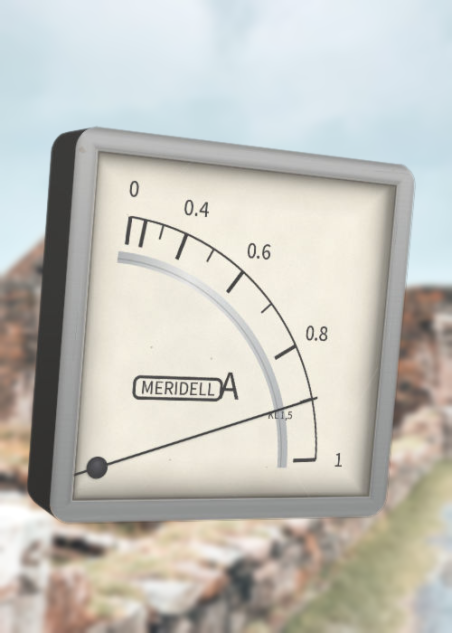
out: 0.9 A
